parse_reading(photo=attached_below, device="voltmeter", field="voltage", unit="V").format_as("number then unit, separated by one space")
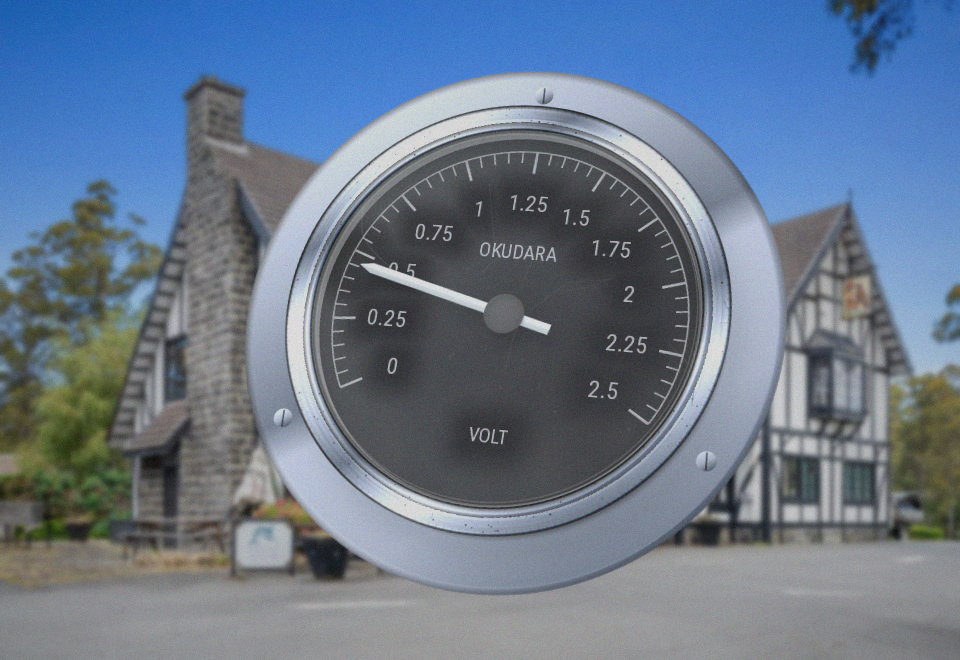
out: 0.45 V
